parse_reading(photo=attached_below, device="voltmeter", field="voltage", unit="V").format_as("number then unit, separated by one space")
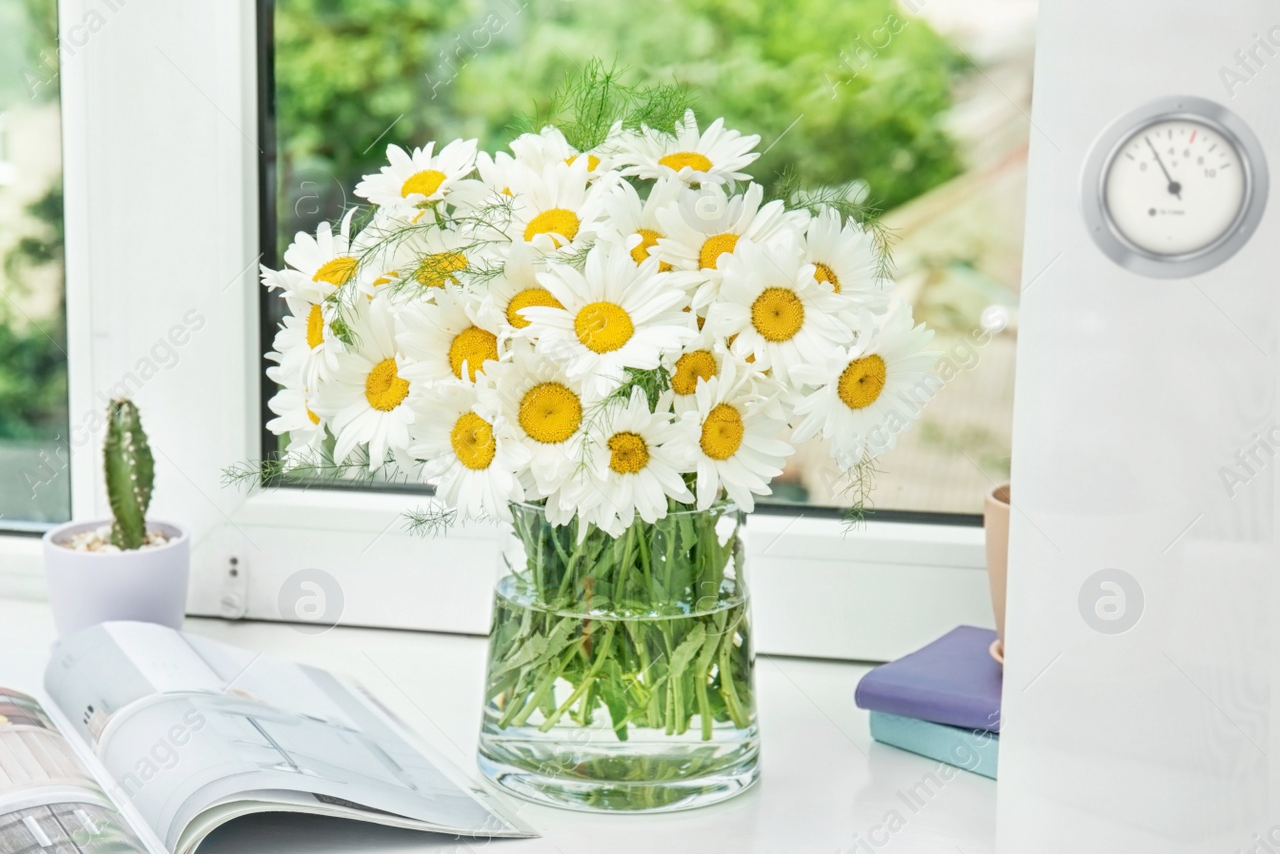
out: 2 V
